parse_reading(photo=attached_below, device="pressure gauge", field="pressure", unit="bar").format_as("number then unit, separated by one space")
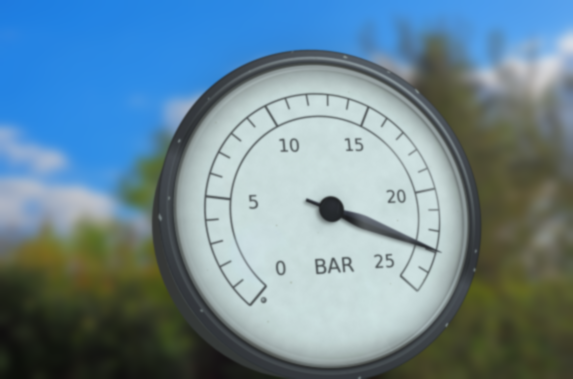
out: 23 bar
